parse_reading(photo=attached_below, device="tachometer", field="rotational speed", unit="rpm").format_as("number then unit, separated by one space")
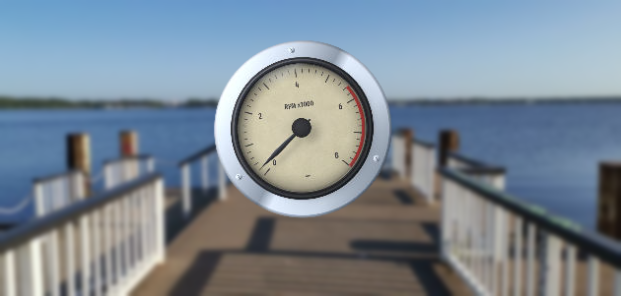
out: 200 rpm
